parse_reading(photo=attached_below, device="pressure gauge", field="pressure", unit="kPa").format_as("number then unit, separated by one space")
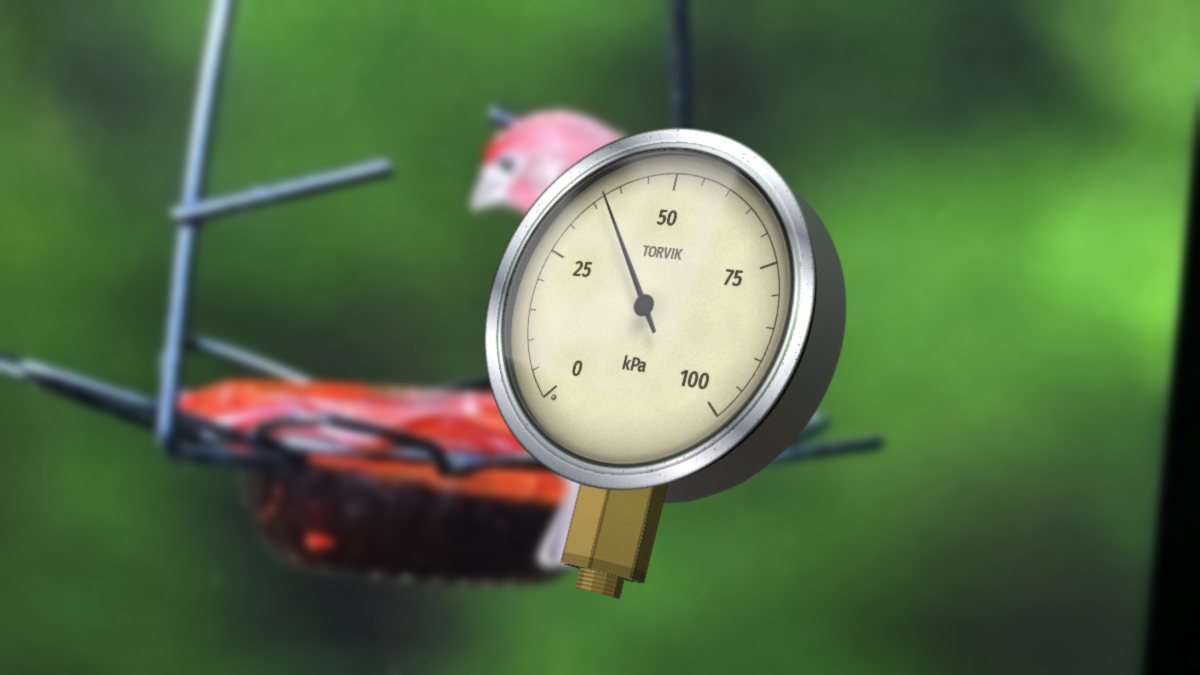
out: 37.5 kPa
